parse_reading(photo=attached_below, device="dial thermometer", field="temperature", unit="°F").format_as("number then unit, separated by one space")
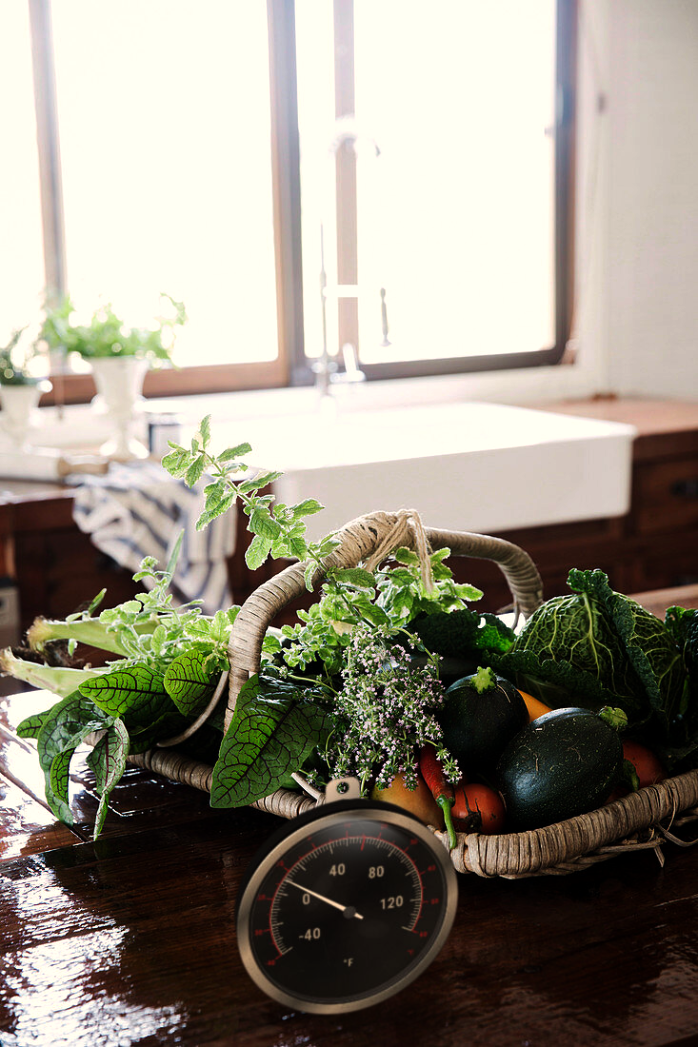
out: 10 °F
